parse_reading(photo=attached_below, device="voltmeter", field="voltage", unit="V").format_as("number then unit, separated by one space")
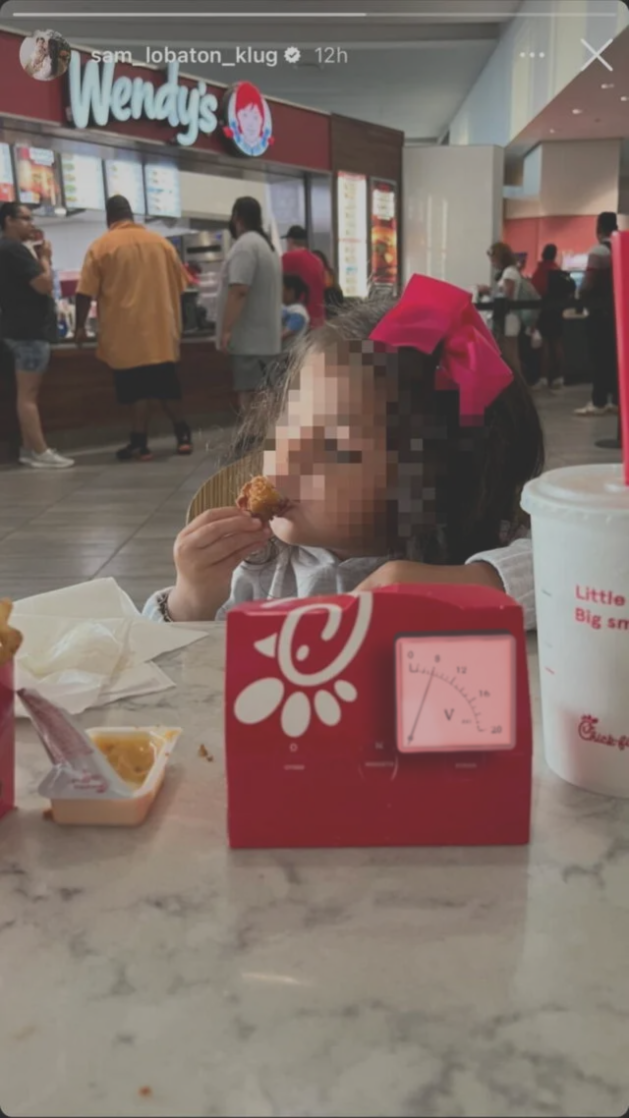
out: 8 V
